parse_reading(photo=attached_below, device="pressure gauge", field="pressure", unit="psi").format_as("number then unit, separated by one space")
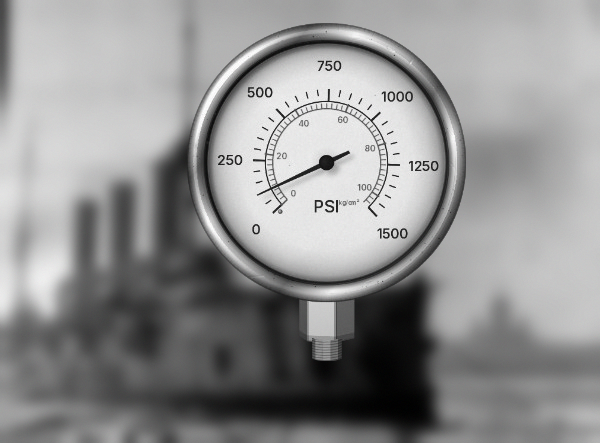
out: 100 psi
